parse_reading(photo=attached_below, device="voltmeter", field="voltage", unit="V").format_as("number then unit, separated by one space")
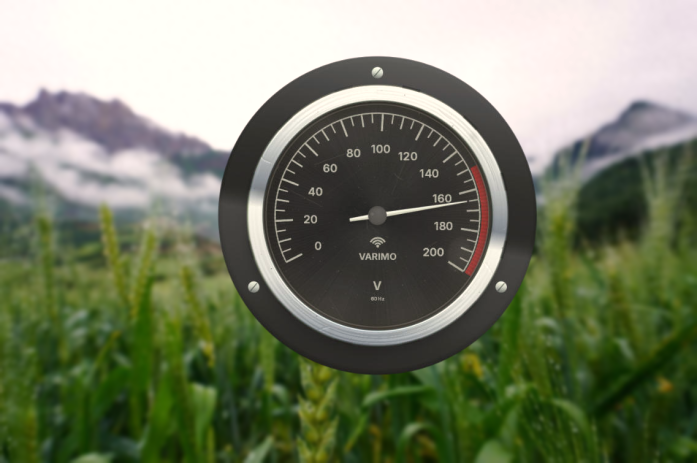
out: 165 V
